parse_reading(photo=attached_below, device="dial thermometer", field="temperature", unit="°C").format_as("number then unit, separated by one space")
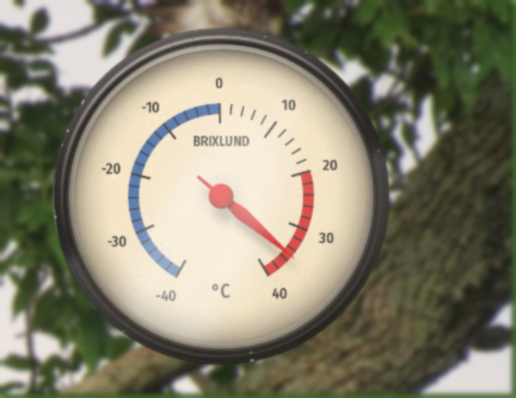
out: 35 °C
